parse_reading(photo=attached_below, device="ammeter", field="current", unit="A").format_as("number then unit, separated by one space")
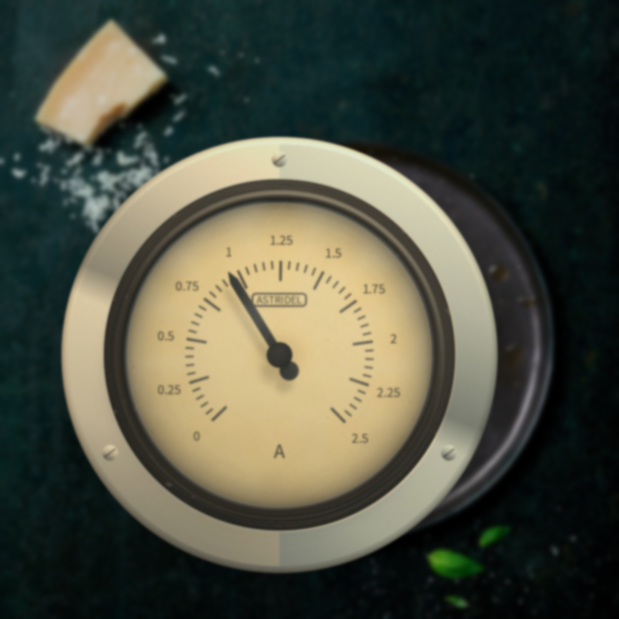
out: 0.95 A
